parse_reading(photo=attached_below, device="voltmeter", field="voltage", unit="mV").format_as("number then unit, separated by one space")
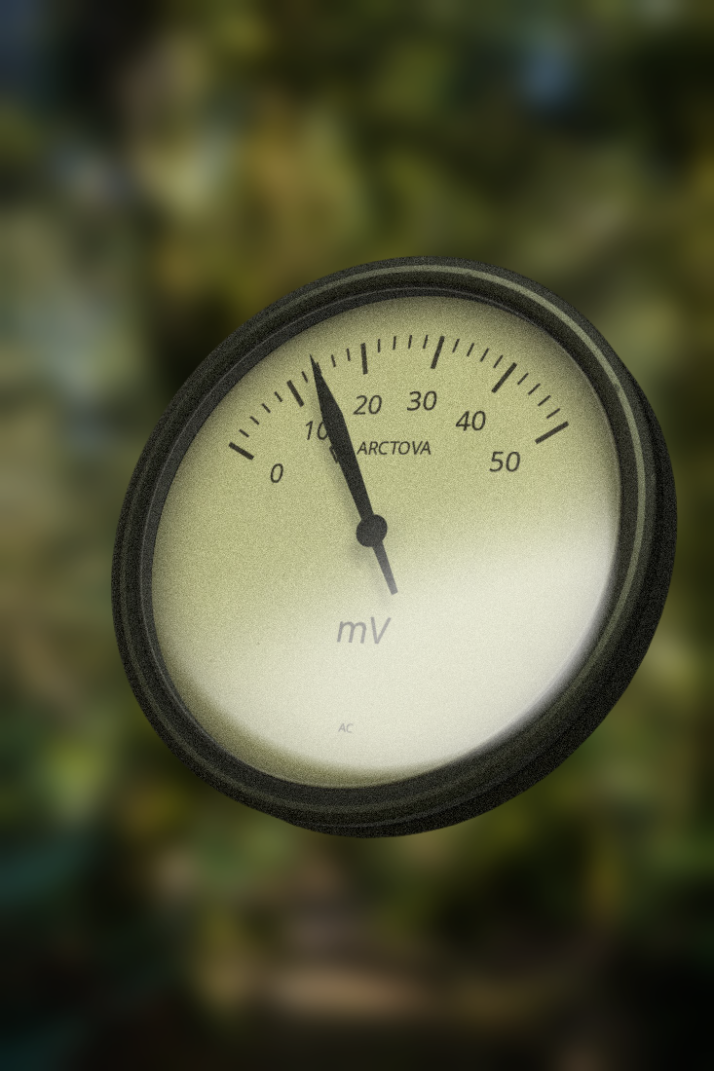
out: 14 mV
